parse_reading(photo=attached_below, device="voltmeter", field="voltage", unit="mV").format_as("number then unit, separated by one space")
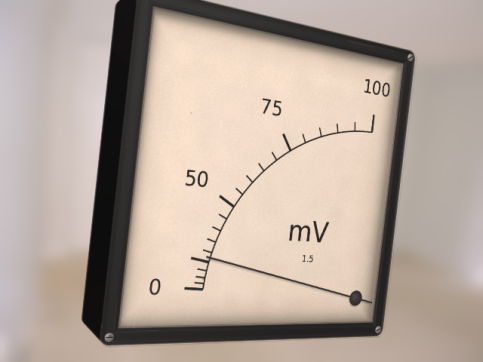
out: 27.5 mV
